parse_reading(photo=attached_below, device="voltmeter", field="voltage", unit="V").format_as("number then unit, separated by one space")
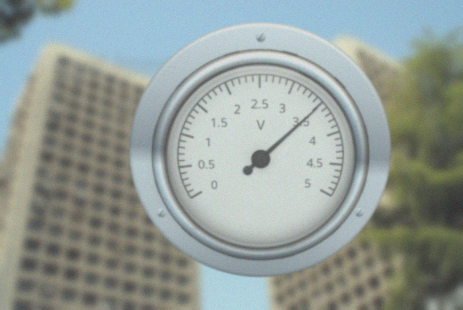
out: 3.5 V
